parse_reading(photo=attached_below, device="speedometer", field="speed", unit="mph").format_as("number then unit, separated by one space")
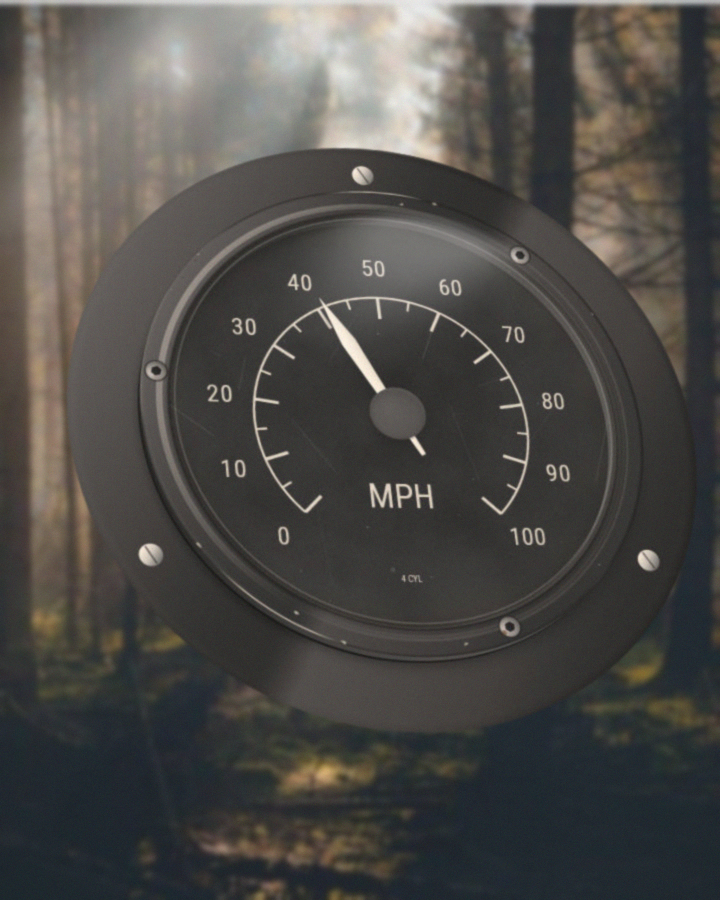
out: 40 mph
